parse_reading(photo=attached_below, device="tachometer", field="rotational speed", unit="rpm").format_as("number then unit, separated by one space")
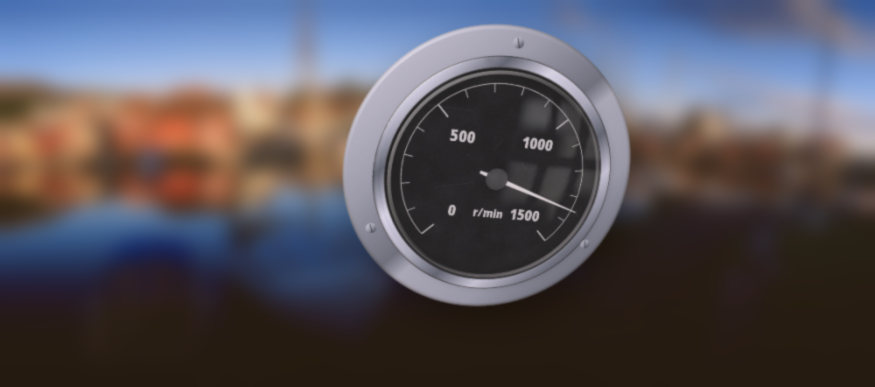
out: 1350 rpm
